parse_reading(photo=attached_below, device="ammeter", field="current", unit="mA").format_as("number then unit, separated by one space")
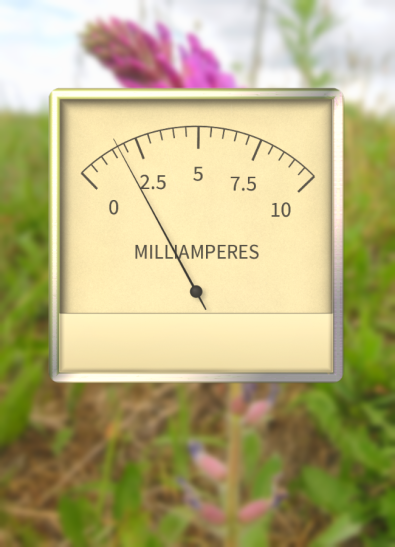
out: 1.75 mA
